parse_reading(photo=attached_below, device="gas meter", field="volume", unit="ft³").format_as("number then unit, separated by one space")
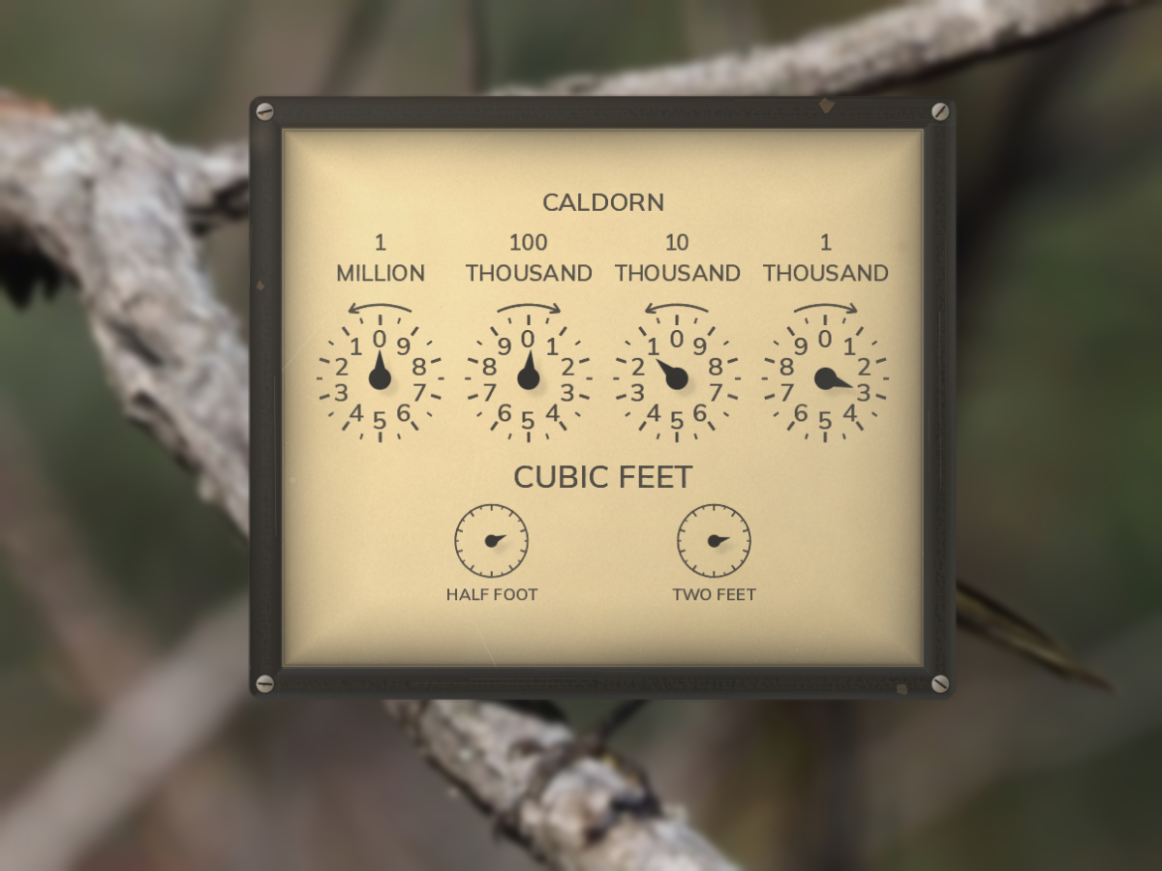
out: 1300 ft³
